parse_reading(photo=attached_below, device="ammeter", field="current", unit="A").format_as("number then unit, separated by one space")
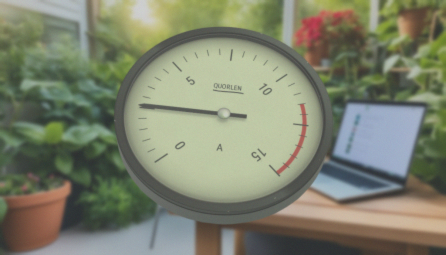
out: 2.5 A
